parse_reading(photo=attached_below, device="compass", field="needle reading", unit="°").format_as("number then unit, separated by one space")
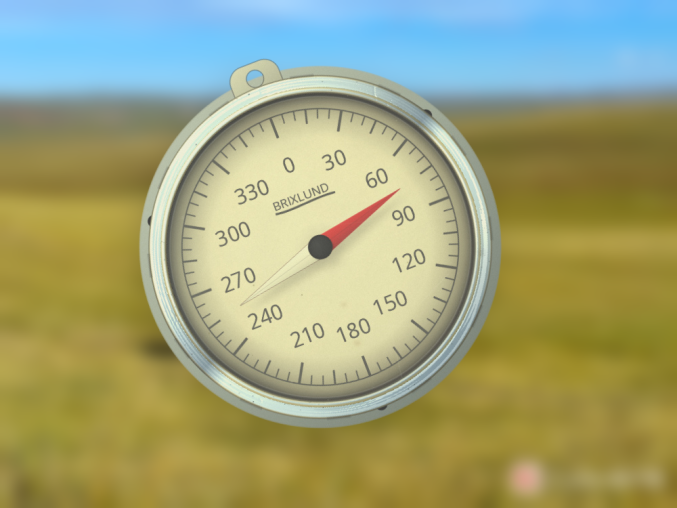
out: 75 °
